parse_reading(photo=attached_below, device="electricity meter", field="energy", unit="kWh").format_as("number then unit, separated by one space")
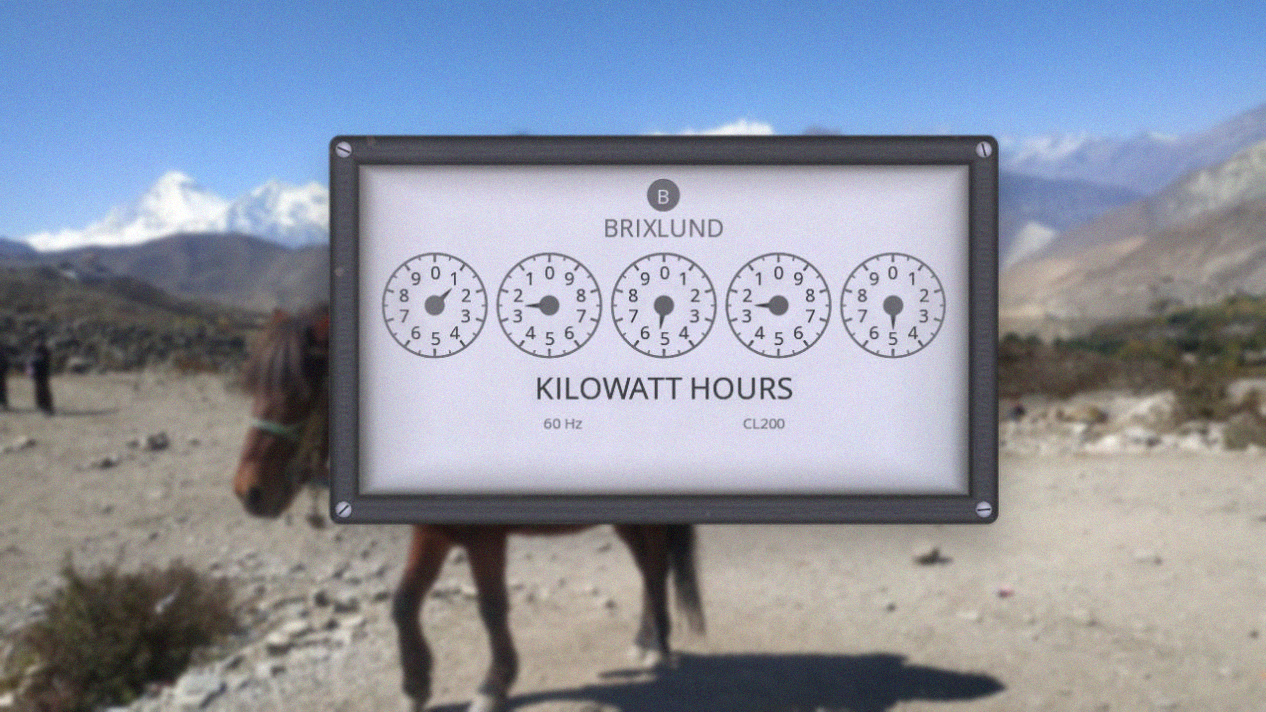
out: 12525 kWh
